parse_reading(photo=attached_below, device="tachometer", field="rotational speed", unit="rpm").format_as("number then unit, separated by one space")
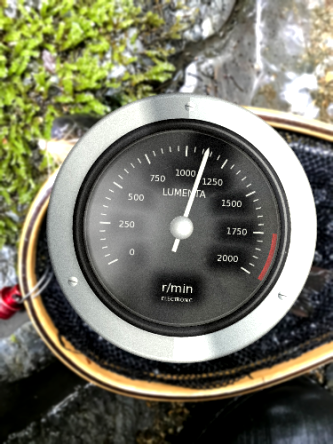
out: 1125 rpm
